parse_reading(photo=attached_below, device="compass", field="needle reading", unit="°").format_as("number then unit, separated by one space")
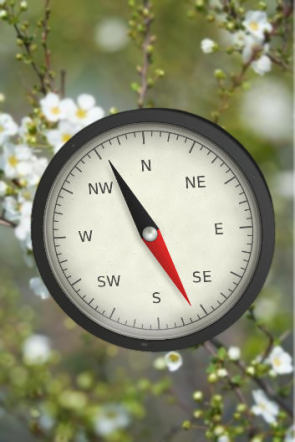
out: 155 °
